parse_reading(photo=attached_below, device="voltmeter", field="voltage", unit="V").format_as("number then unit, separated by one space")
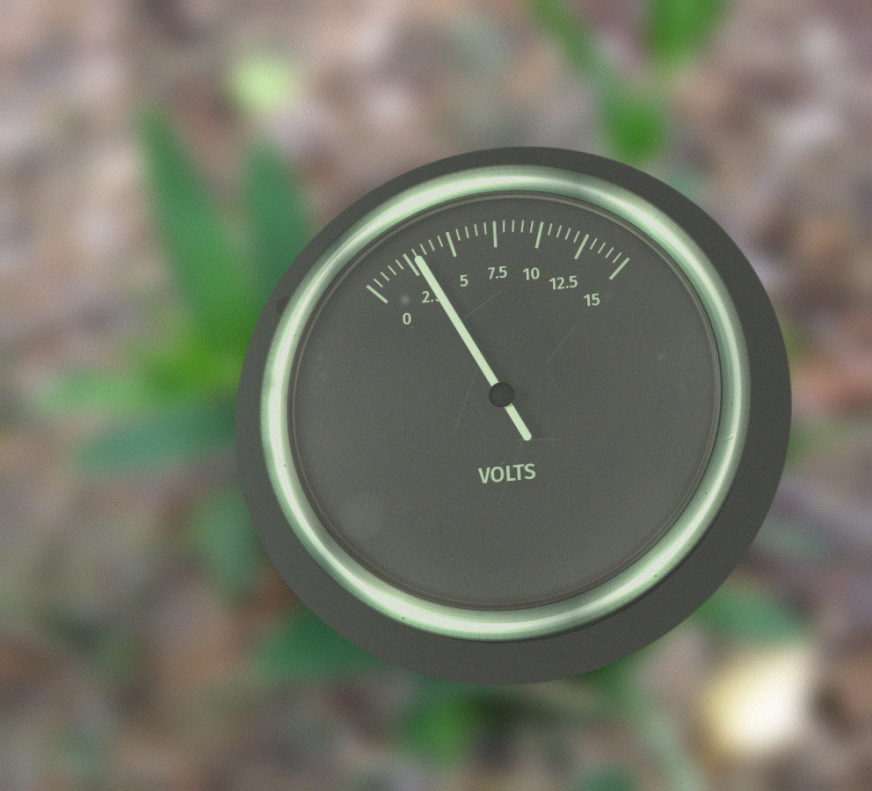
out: 3 V
